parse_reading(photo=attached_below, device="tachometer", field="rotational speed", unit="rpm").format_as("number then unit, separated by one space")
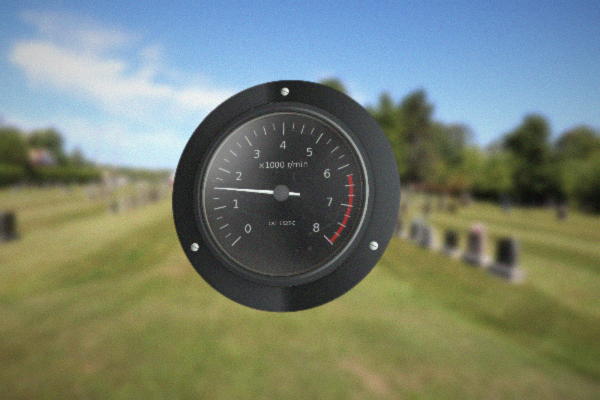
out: 1500 rpm
